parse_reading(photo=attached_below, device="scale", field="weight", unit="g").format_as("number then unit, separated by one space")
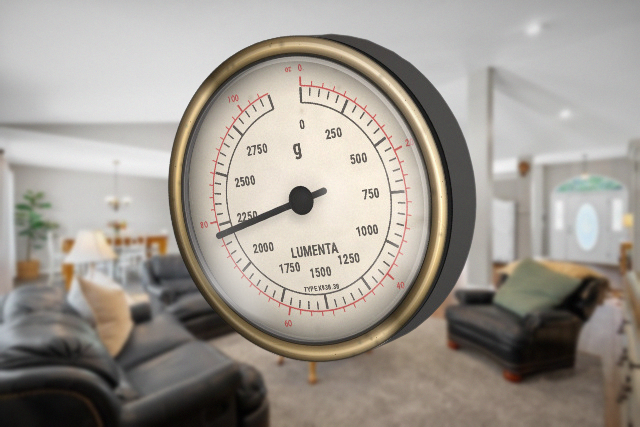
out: 2200 g
